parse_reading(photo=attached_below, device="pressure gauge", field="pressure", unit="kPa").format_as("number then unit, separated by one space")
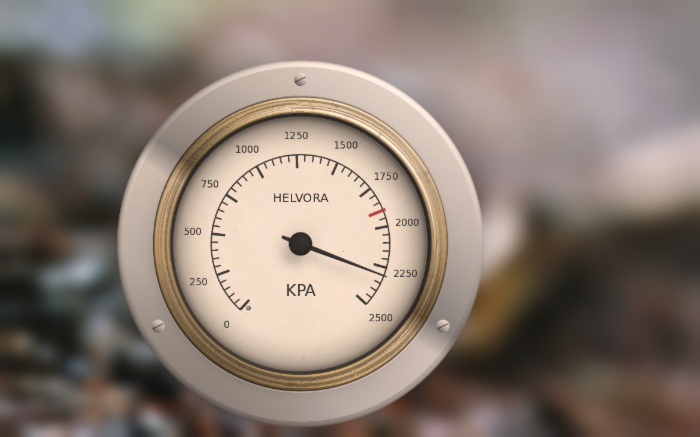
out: 2300 kPa
